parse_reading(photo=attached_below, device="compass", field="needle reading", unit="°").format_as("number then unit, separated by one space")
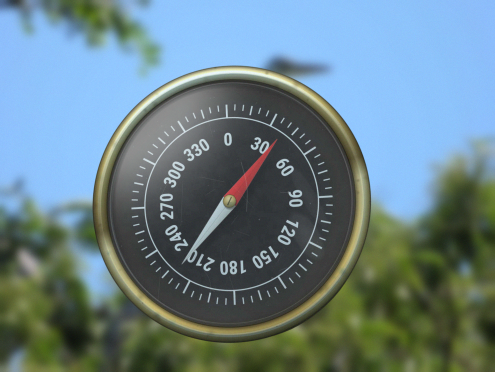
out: 40 °
